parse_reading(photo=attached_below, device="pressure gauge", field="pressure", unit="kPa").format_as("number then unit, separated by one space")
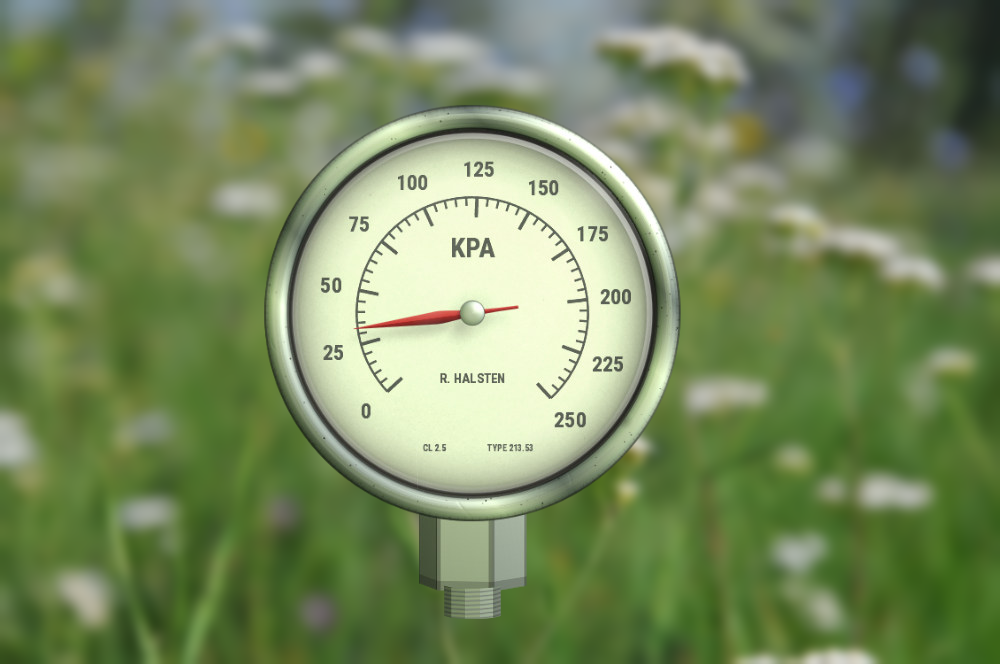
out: 32.5 kPa
